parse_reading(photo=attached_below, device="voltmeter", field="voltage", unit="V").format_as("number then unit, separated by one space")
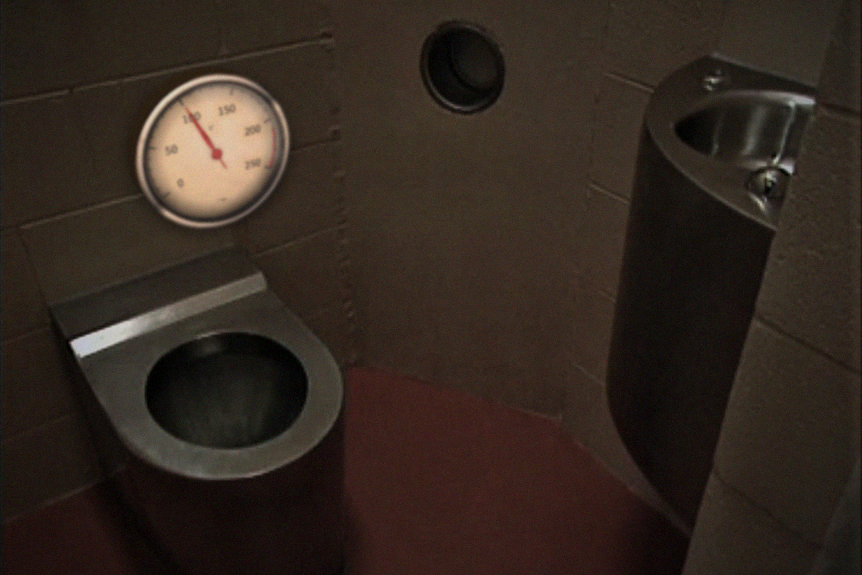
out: 100 V
